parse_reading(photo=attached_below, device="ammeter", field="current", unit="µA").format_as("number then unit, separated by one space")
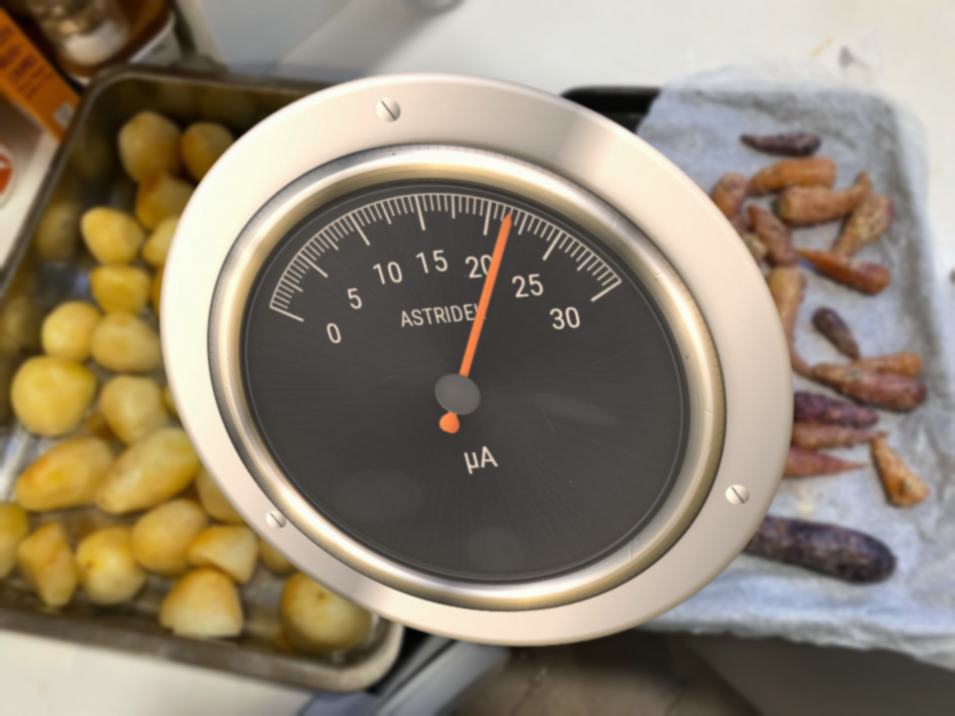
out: 21.5 µA
